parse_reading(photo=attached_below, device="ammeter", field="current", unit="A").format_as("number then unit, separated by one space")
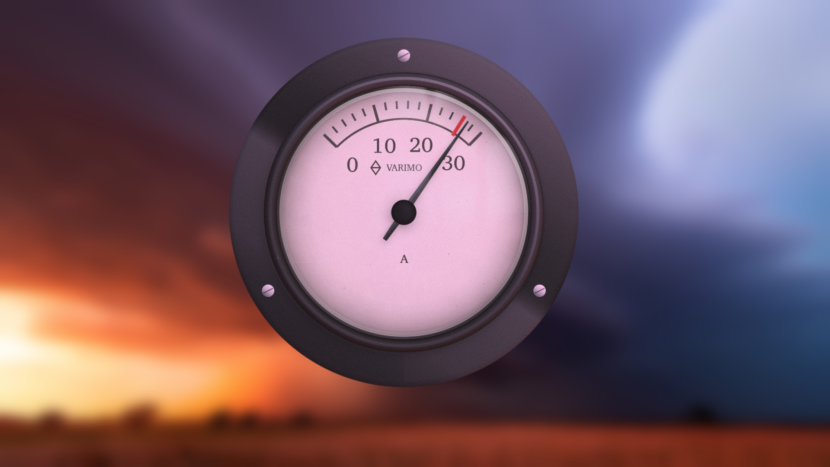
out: 27 A
